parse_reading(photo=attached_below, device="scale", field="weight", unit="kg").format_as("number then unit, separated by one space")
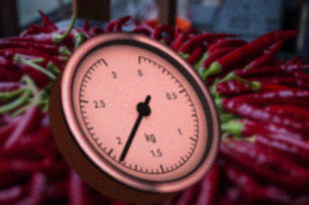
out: 1.9 kg
